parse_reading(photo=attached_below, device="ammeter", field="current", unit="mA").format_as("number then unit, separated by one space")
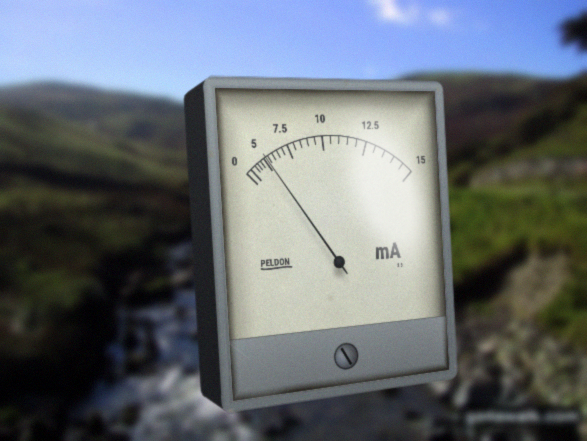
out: 5 mA
